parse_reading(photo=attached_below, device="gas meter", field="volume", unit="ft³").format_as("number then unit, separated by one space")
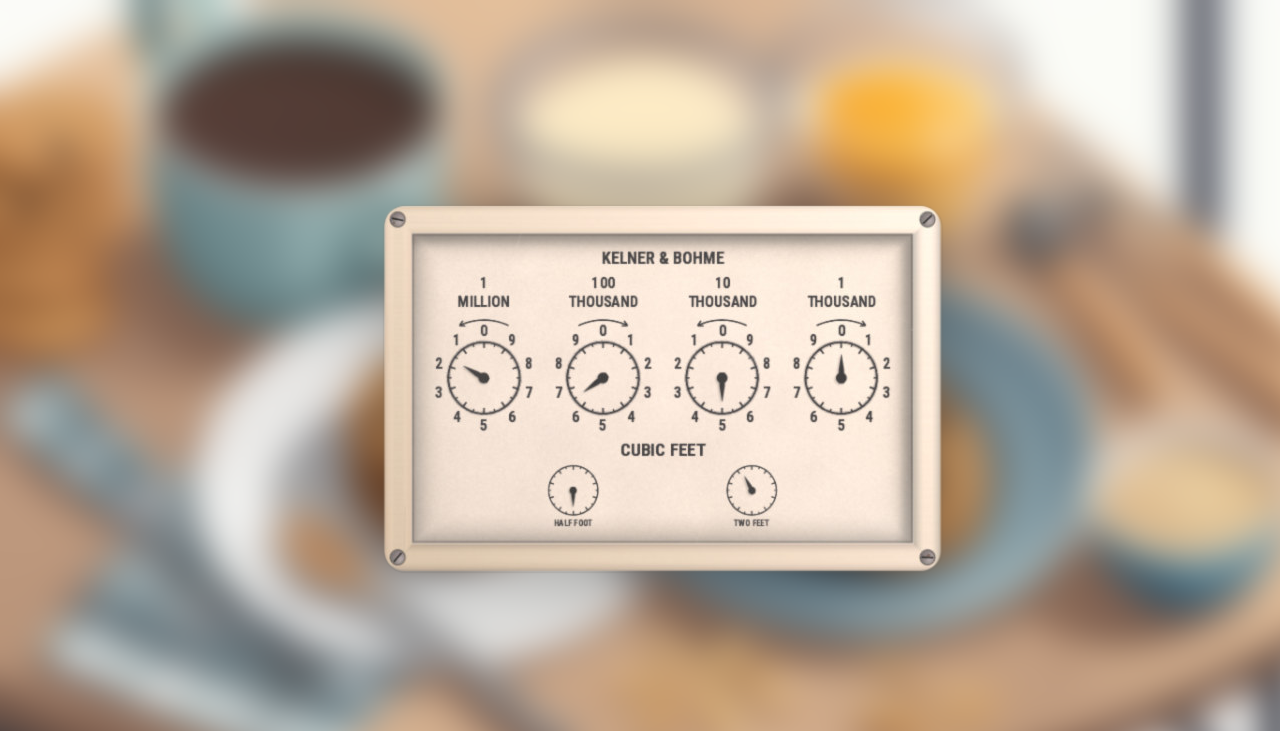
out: 165000 ft³
